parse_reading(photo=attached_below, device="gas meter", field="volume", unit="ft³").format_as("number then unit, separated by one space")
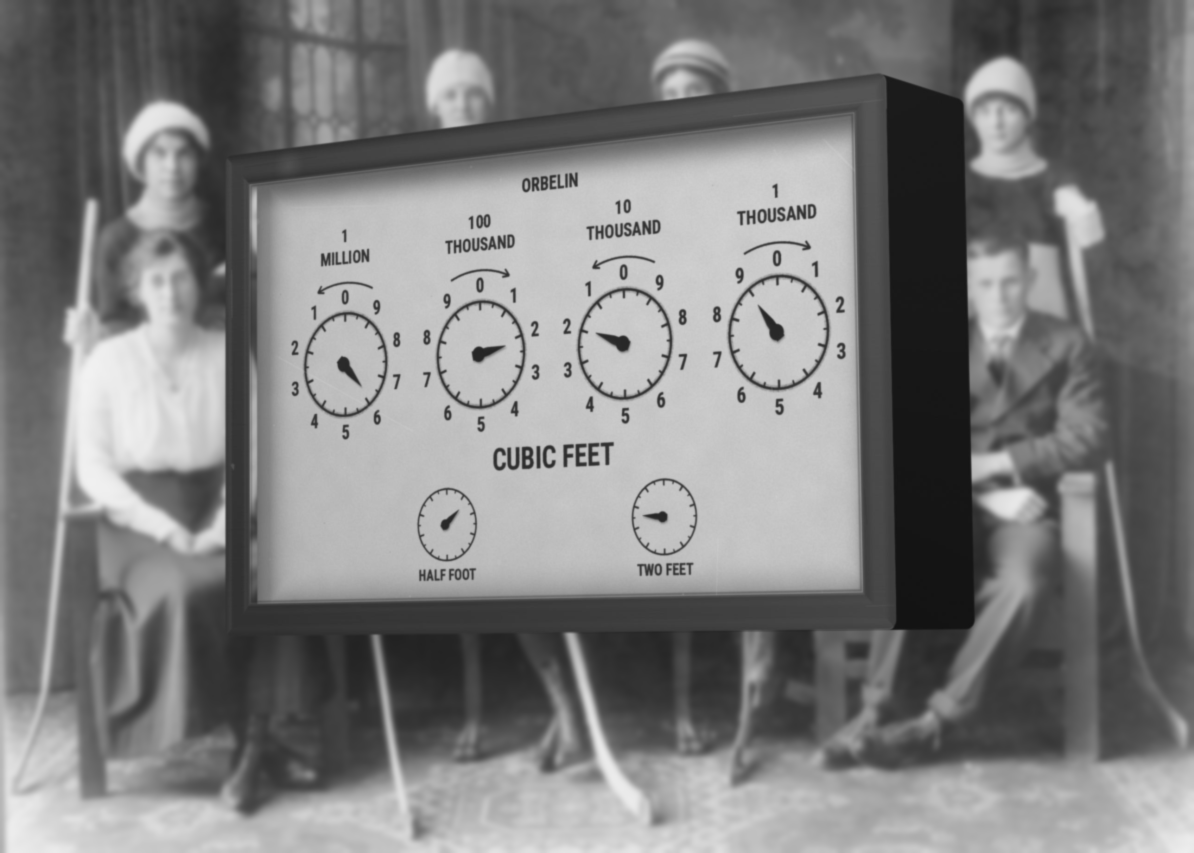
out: 621900 ft³
